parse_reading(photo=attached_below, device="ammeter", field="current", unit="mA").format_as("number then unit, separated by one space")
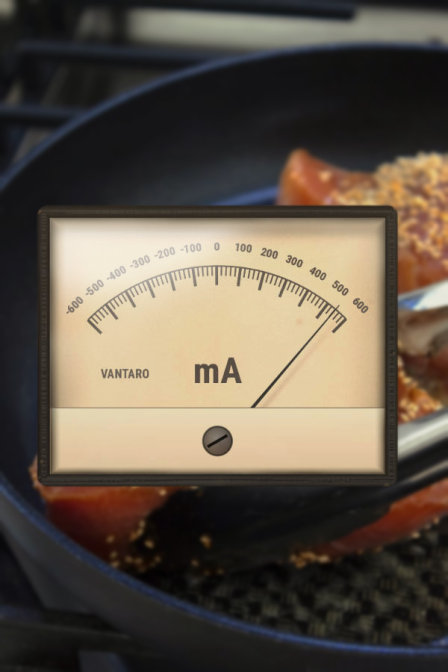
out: 540 mA
